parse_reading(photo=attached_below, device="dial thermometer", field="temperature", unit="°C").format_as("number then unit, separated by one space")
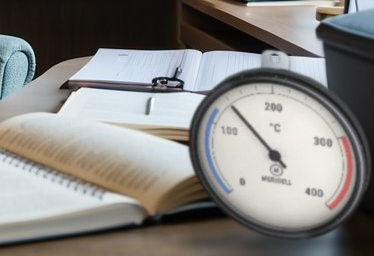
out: 140 °C
